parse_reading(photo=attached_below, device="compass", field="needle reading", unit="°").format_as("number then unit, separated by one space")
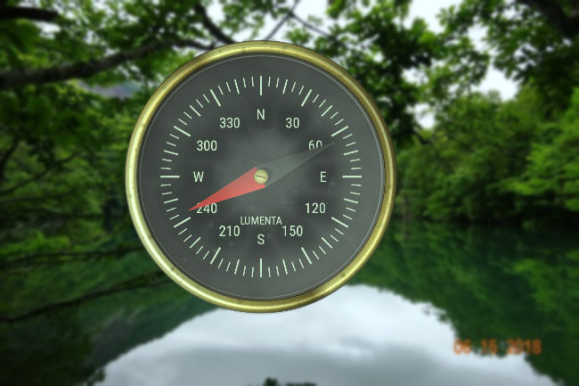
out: 245 °
